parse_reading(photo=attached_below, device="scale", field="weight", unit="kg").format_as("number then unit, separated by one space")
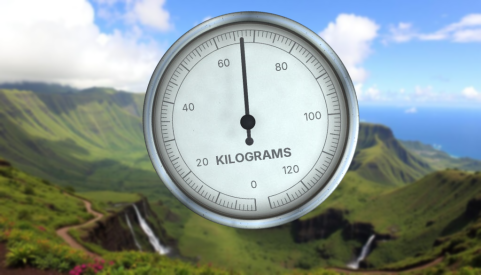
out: 67 kg
